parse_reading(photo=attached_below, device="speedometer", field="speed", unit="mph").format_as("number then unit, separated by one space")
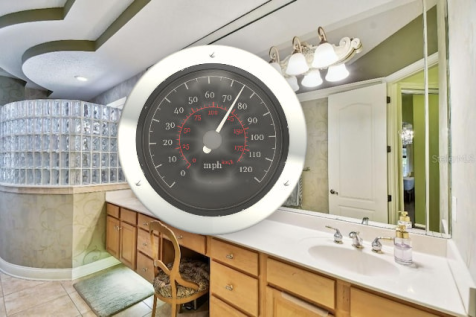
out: 75 mph
